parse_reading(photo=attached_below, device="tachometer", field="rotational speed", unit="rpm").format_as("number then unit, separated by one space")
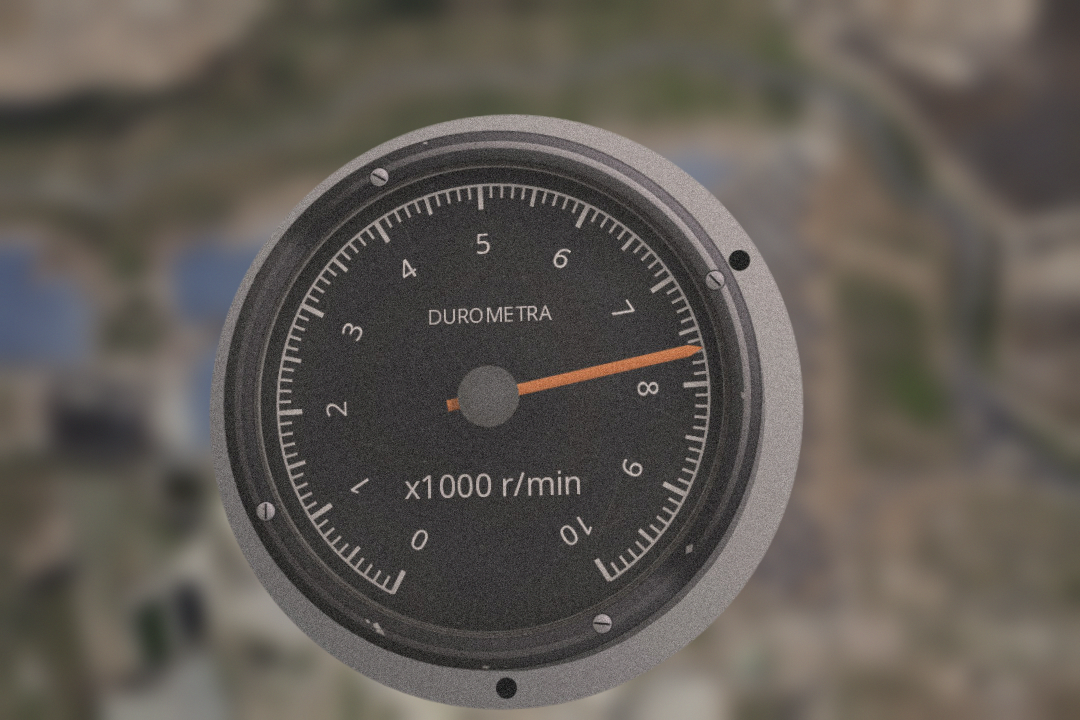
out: 7700 rpm
